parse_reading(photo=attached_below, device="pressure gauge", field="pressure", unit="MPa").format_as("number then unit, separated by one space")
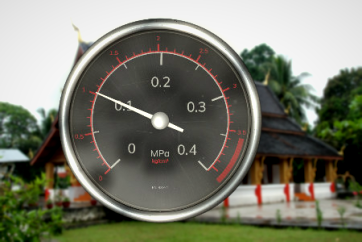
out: 0.1 MPa
